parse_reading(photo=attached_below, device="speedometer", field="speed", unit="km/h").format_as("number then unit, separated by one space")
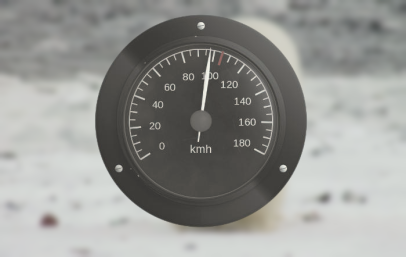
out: 97.5 km/h
